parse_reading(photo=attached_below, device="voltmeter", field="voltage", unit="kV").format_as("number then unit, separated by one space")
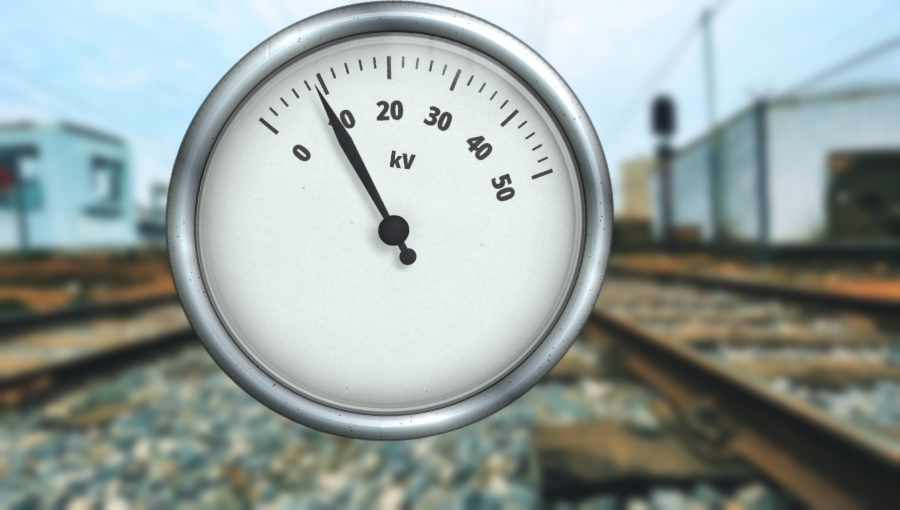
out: 9 kV
